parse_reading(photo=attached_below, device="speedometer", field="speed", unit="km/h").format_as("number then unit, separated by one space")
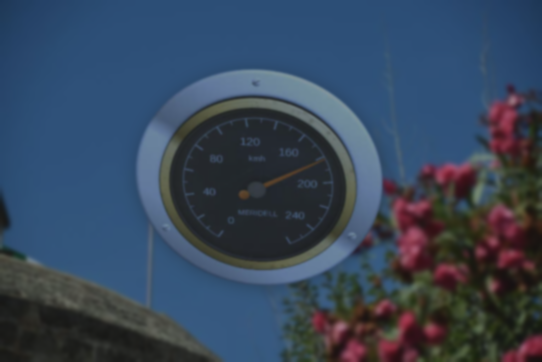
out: 180 km/h
